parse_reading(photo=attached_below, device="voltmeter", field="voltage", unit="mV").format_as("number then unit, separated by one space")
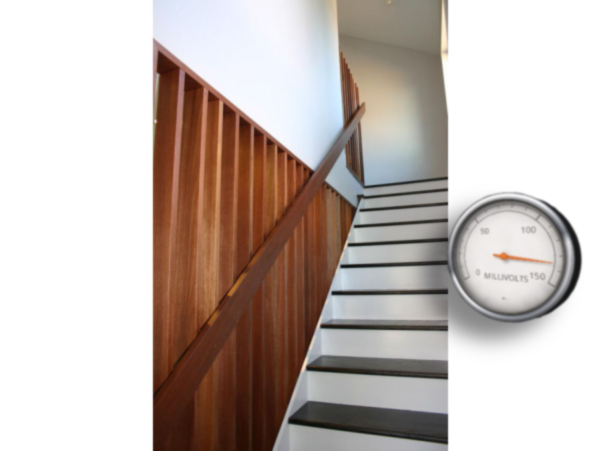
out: 135 mV
